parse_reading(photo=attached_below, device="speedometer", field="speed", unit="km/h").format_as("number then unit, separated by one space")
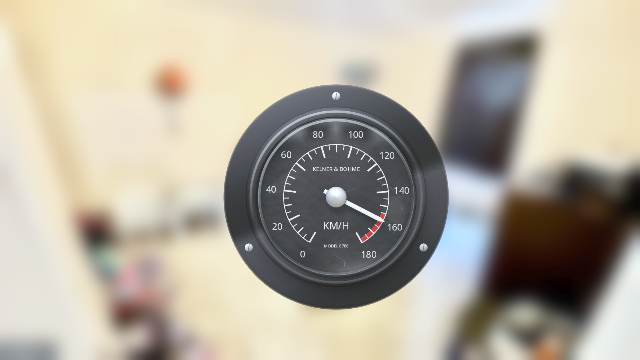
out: 160 km/h
